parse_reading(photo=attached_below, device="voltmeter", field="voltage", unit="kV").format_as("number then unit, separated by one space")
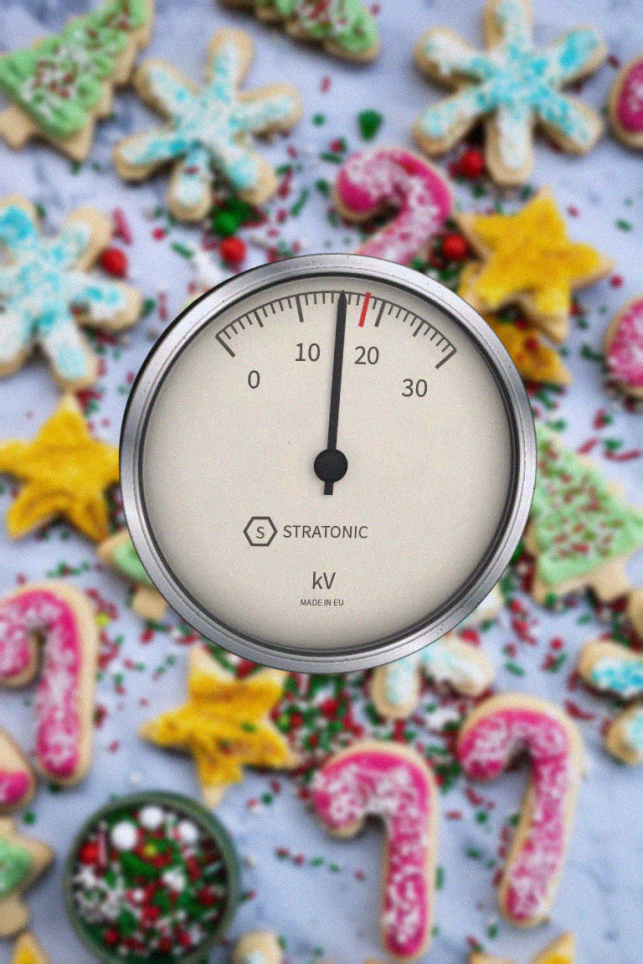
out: 15 kV
